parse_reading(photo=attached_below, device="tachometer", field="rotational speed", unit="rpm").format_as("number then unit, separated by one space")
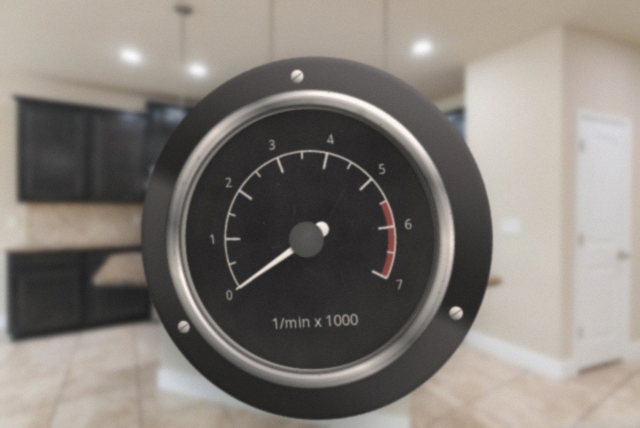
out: 0 rpm
